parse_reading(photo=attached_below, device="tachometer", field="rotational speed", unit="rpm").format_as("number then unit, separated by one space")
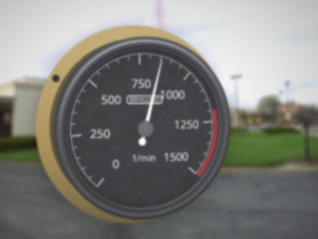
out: 850 rpm
